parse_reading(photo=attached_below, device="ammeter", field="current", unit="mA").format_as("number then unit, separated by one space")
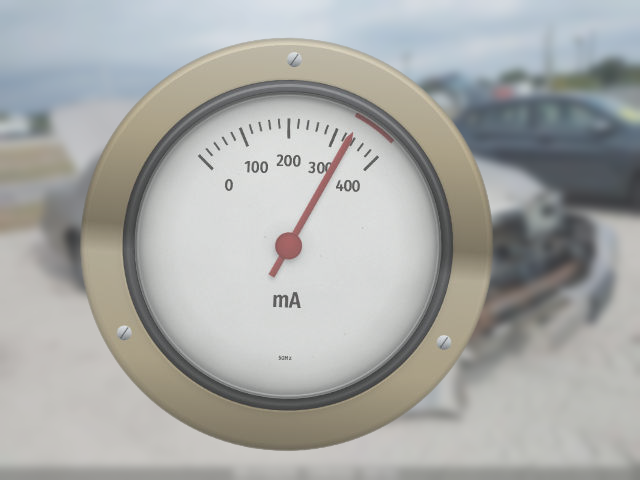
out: 330 mA
